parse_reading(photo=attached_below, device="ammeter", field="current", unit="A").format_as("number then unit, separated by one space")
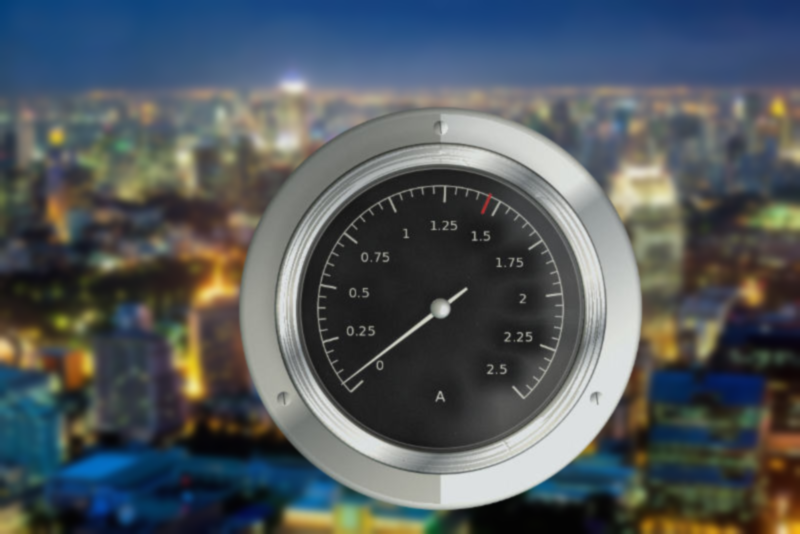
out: 0.05 A
